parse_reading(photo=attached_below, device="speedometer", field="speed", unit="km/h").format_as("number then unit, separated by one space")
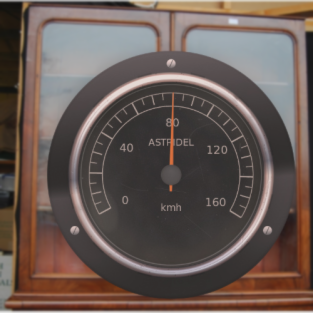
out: 80 km/h
